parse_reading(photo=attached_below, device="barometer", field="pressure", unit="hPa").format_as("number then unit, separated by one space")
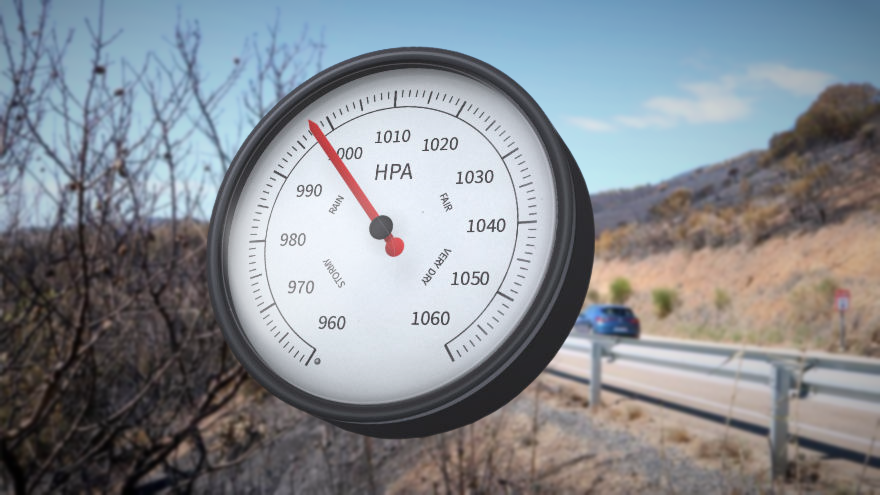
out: 998 hPa
